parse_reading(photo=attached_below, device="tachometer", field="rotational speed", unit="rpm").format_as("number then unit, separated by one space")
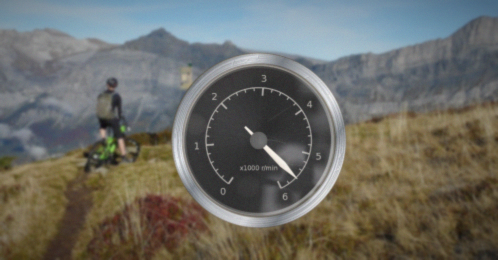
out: 5600 rpm
